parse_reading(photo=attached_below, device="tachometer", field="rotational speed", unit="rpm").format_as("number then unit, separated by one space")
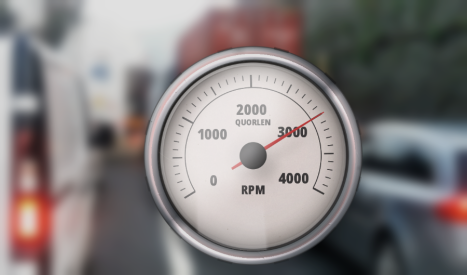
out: 3000 rpm
